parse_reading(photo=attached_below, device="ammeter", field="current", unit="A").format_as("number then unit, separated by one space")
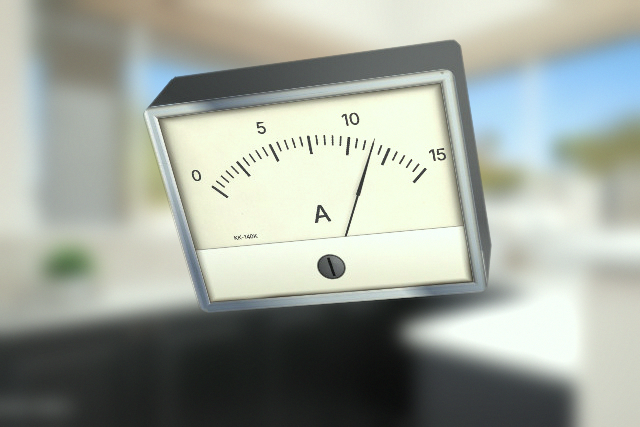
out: 11.5 A
